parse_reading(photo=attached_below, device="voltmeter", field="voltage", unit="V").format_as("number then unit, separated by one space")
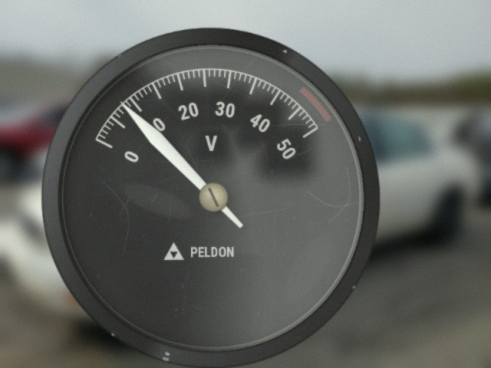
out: 8 V
